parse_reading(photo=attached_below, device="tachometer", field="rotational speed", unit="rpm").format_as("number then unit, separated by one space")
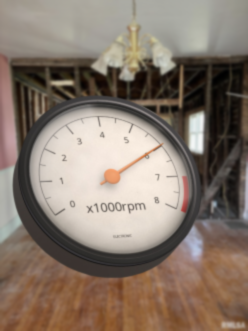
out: 6000 rpm
